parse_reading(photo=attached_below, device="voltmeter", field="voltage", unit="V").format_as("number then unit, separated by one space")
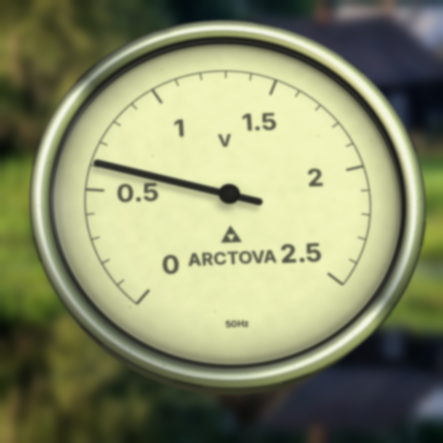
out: 0.6 V
